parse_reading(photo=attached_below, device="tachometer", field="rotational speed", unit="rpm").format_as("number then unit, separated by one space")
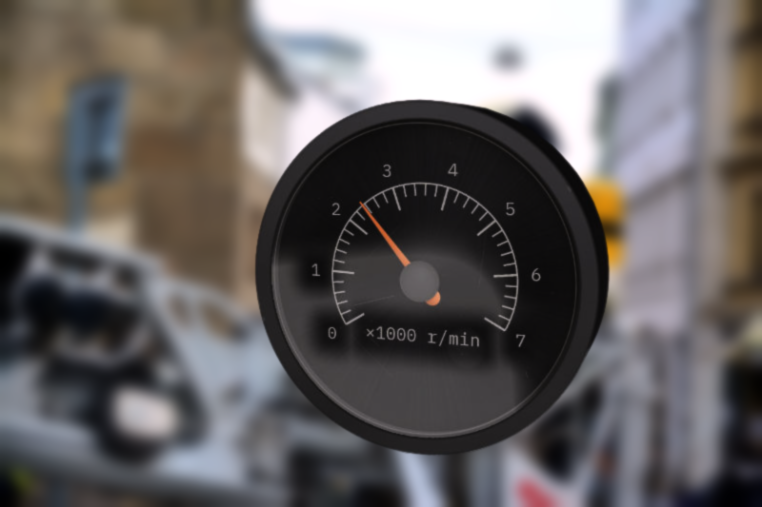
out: 2400 rpm
